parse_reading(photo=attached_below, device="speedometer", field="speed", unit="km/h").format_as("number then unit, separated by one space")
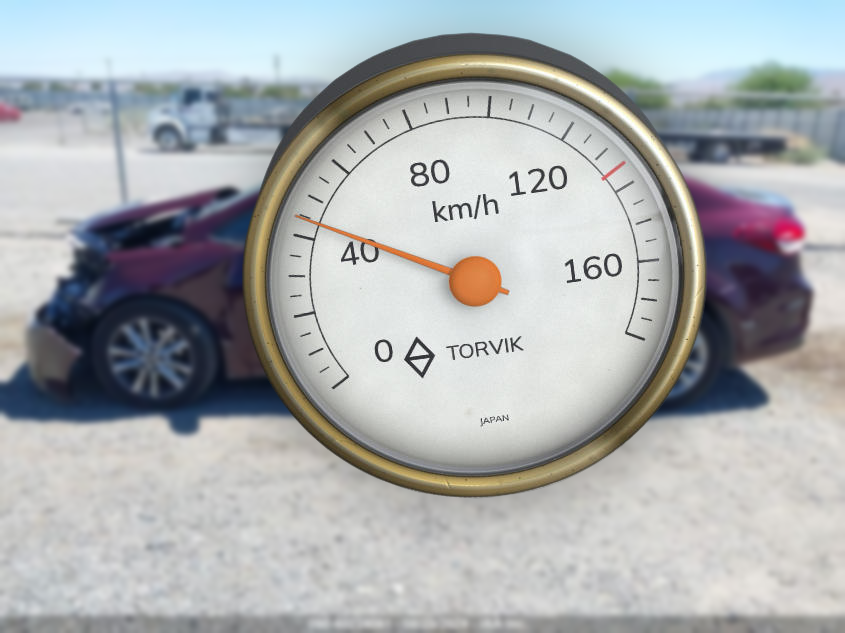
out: 45 km/h
